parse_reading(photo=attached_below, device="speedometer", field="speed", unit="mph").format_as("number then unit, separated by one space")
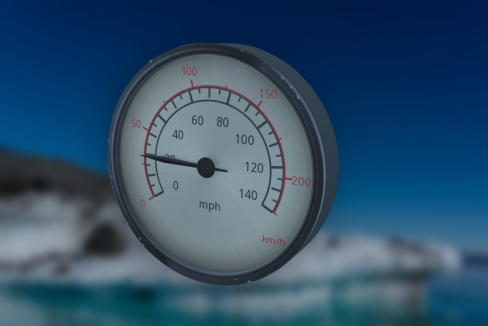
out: 20 mph
